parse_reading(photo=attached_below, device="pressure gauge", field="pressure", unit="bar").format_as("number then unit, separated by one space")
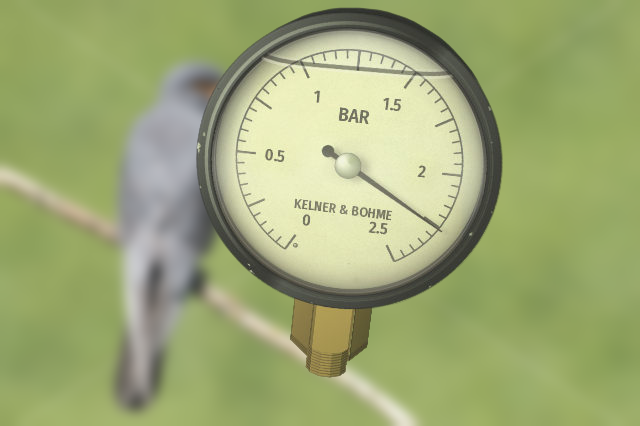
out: 2.25 bar
